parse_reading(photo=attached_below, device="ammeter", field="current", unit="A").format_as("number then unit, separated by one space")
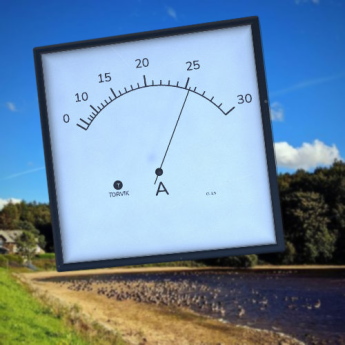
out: 25.5 A
